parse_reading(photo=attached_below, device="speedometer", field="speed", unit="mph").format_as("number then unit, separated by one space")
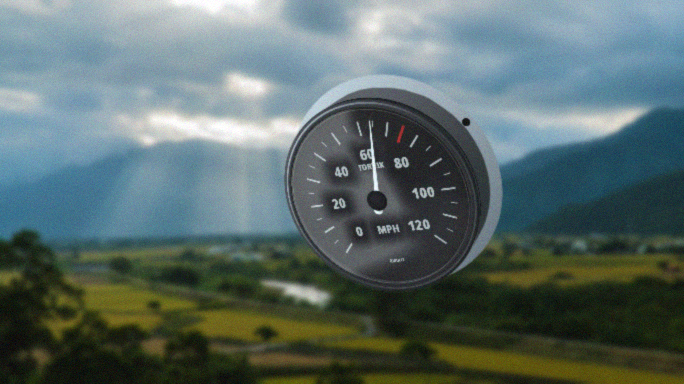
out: 65 mph
